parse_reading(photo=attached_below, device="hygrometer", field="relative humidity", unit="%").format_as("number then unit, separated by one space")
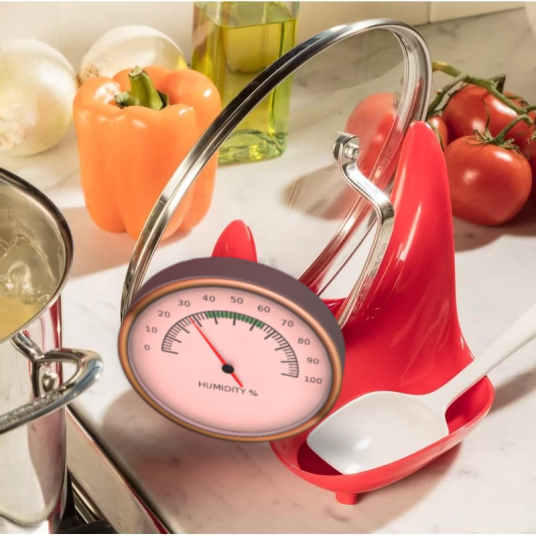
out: 30 %
